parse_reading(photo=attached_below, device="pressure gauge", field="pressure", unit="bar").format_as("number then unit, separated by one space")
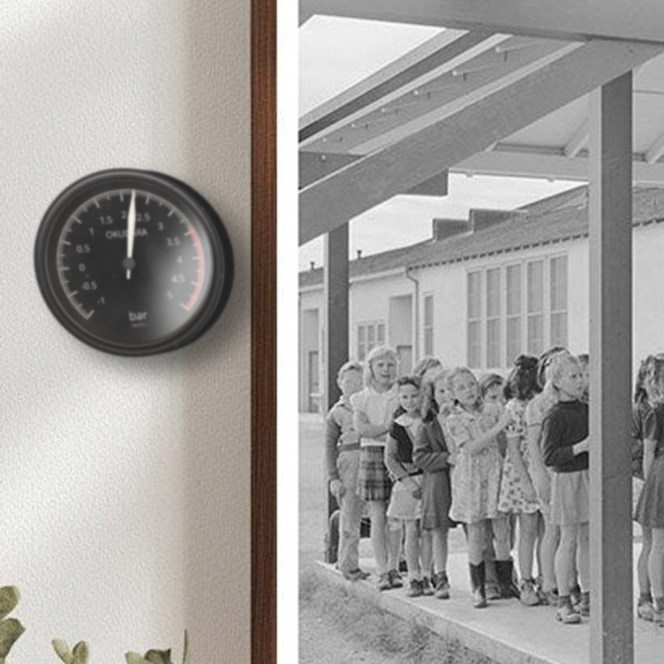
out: 2.25 bar
